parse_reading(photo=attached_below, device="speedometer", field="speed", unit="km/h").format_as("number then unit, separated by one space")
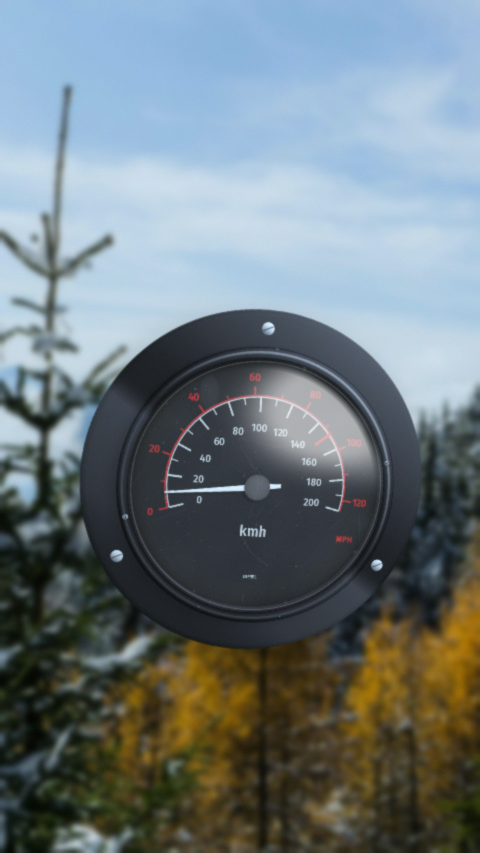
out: 10 km/h
